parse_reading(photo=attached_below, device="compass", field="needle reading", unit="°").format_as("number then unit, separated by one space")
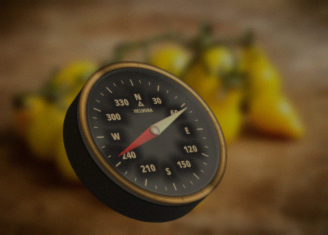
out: 245 °
